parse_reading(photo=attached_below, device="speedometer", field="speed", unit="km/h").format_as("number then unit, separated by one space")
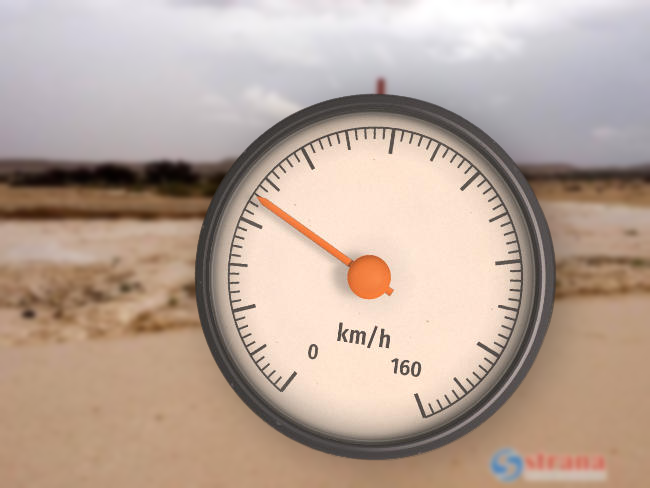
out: 46 km/h
